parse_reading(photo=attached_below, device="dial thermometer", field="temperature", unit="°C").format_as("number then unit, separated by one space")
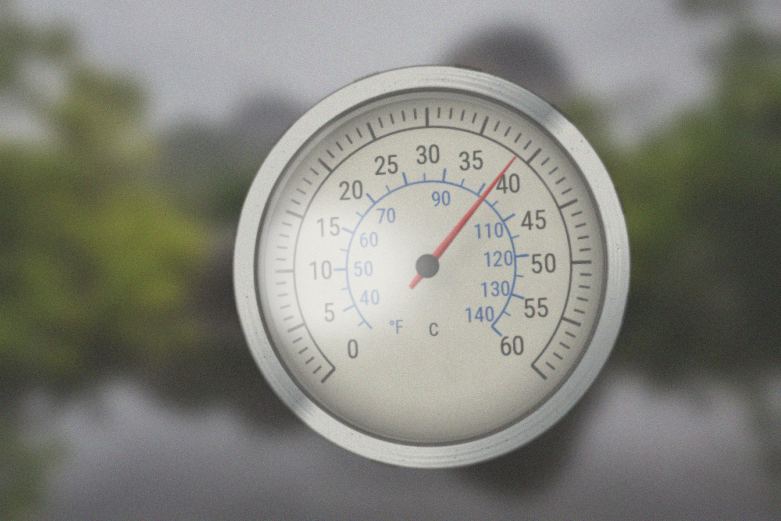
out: 39 °C
